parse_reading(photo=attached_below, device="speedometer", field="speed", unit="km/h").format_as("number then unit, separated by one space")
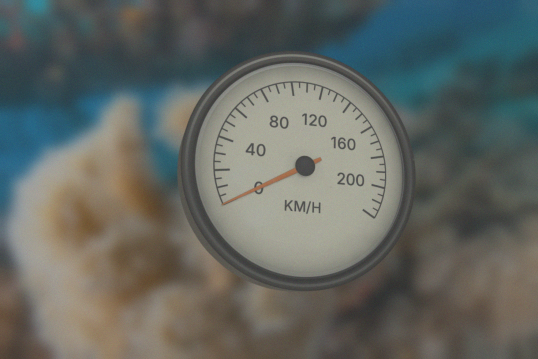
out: 0 km/h
